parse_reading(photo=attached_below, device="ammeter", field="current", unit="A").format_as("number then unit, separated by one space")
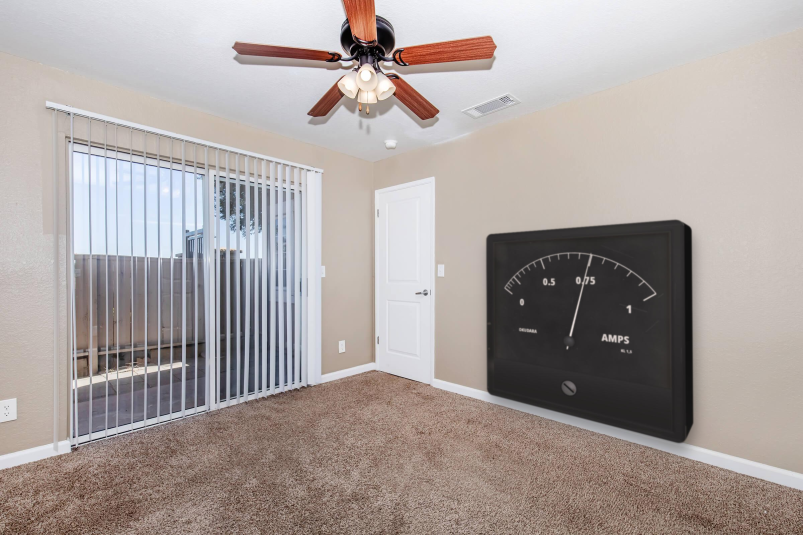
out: 0.75 A
